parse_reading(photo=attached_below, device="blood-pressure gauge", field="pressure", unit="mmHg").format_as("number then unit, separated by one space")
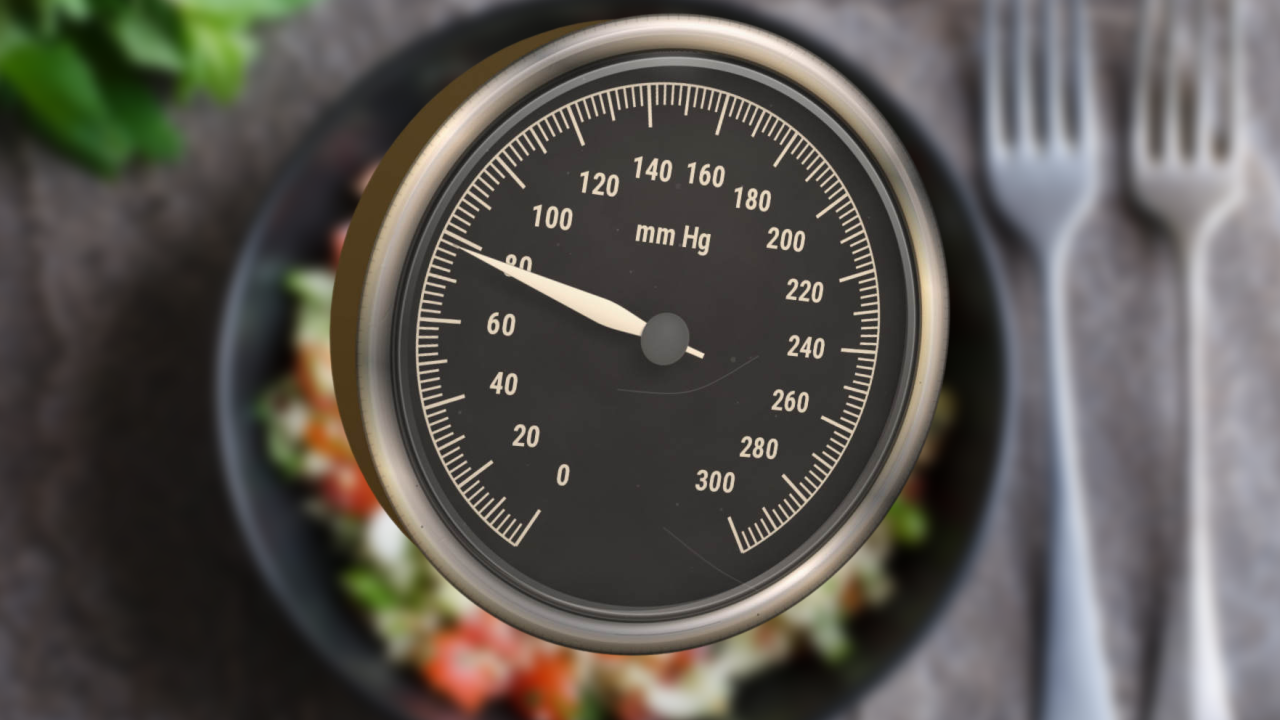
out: 78 mmHg
